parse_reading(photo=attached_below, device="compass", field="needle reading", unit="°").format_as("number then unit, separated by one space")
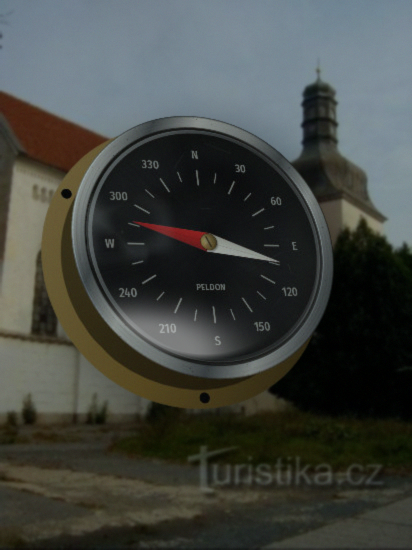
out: 285 °
